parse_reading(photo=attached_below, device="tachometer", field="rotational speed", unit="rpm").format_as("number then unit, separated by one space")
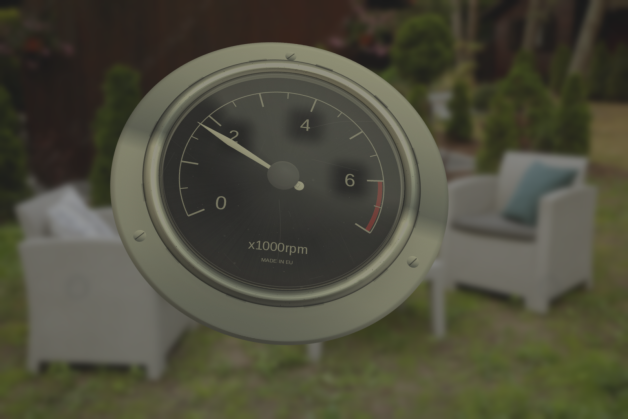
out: 1750 rpm
